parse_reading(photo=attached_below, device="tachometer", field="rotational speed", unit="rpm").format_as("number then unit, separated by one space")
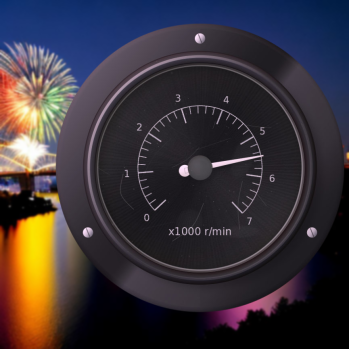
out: 5500 rpm
